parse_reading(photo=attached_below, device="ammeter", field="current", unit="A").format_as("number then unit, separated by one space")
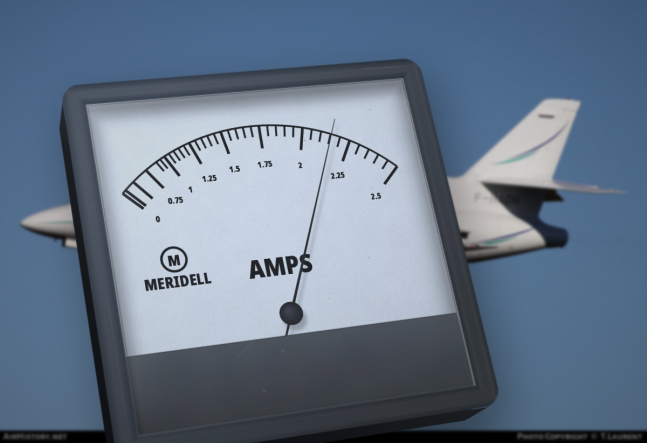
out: 2.15 A
